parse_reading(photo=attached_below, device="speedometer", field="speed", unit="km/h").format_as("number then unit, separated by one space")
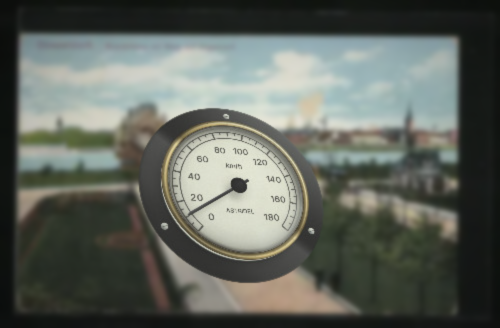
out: 10 km/h
